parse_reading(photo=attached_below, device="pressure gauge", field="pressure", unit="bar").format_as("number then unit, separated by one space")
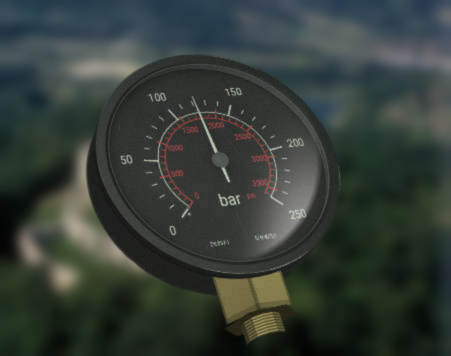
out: 120 bar
